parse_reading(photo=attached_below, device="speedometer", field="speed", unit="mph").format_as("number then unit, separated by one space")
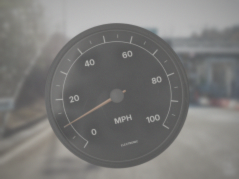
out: 10 mph
